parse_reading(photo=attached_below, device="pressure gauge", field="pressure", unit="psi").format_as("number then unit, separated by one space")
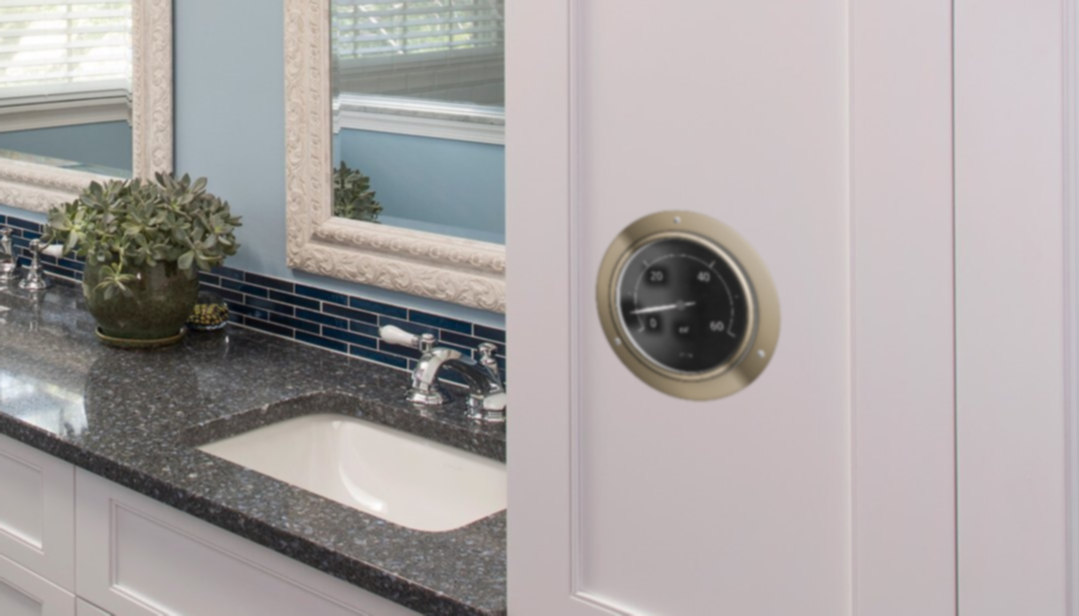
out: 5 psi
